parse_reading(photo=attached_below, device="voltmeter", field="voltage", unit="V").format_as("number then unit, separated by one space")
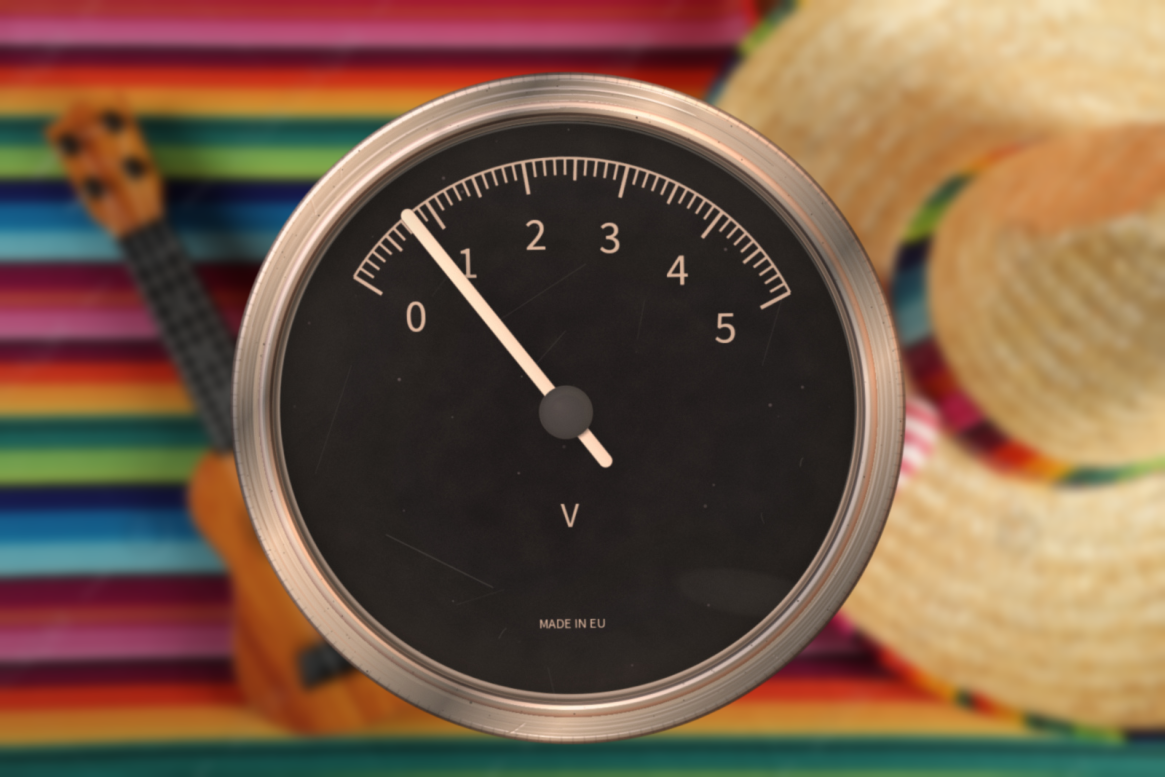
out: 0.8 V
